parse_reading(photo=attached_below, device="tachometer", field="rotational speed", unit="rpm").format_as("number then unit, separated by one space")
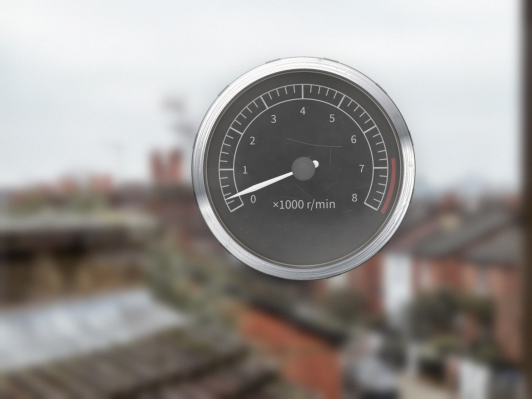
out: 300 rpm
